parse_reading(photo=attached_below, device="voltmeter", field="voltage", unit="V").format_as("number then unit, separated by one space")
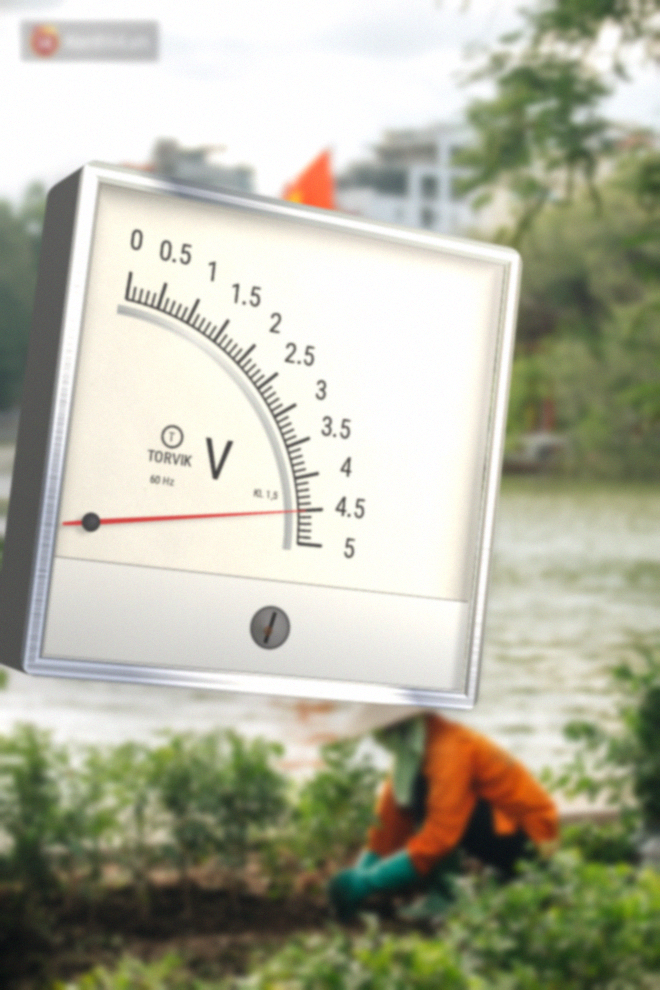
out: 4.5 V
